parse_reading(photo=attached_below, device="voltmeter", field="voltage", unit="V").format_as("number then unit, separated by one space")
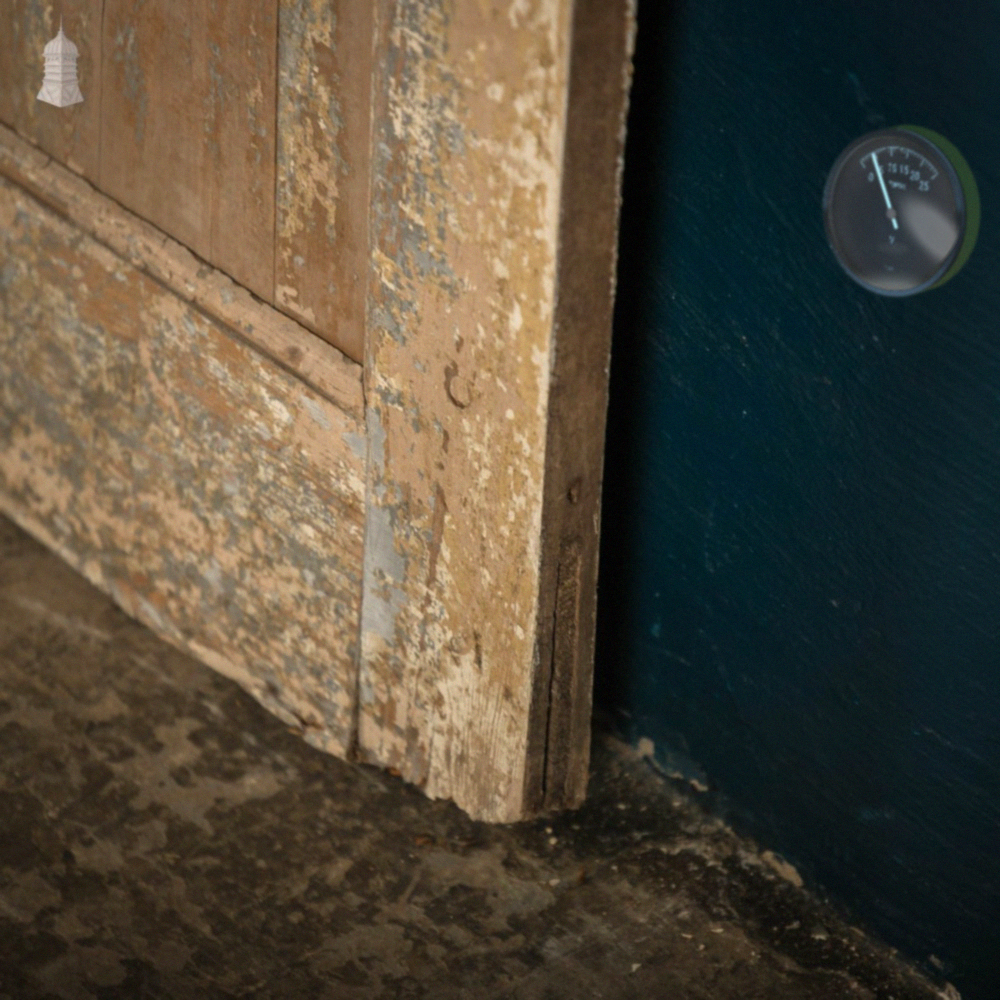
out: 5 V
